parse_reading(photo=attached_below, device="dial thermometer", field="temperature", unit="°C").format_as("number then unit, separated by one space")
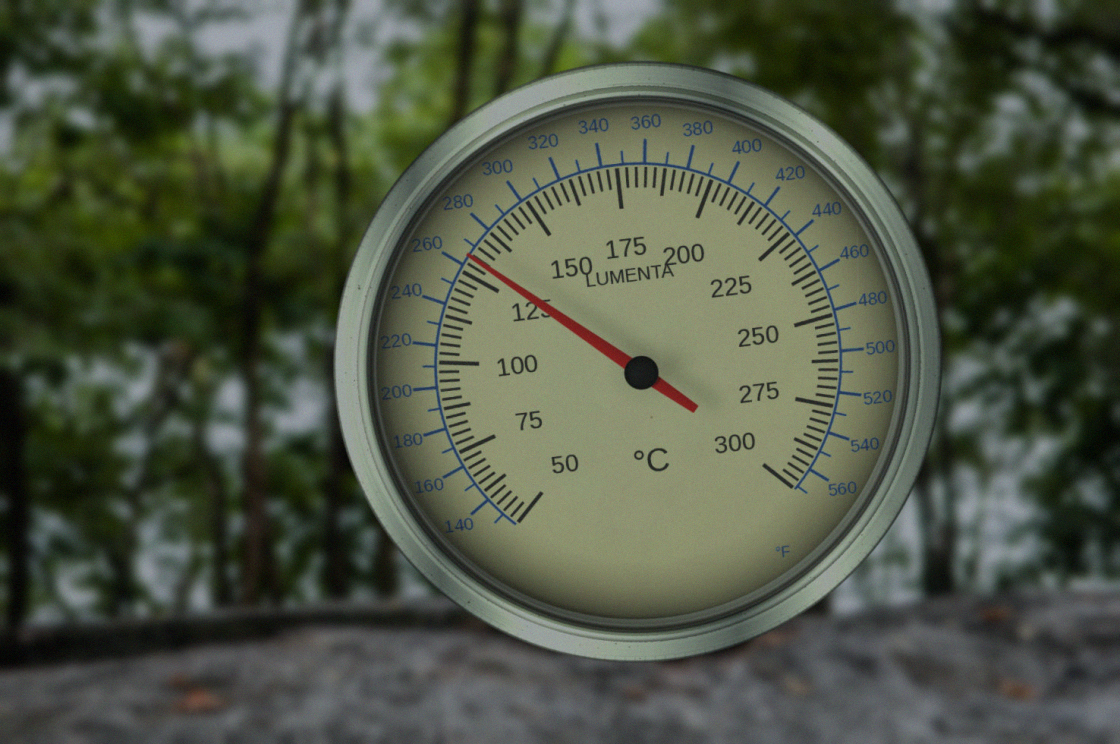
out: 130 °C
